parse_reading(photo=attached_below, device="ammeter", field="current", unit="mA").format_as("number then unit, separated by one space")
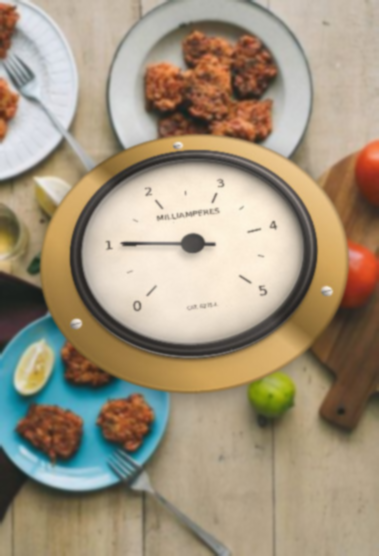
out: 1 mA
